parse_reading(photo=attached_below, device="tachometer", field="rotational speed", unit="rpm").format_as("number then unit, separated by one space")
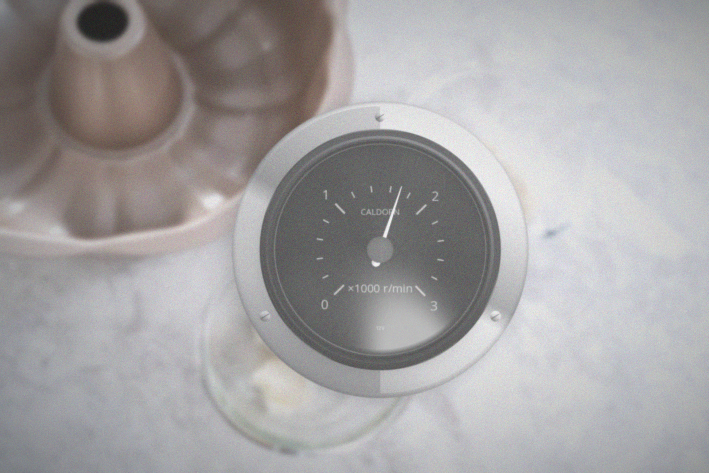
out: 1700 rpm
